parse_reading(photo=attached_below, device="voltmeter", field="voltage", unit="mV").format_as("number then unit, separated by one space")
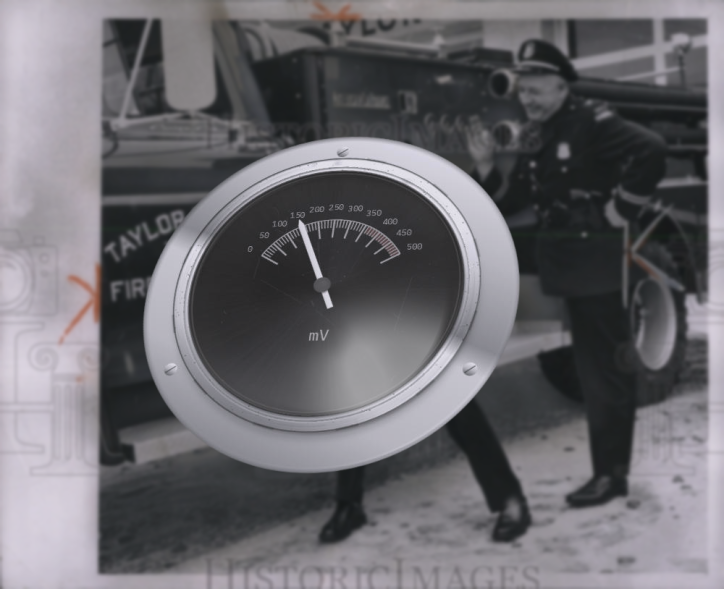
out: 150 mV
